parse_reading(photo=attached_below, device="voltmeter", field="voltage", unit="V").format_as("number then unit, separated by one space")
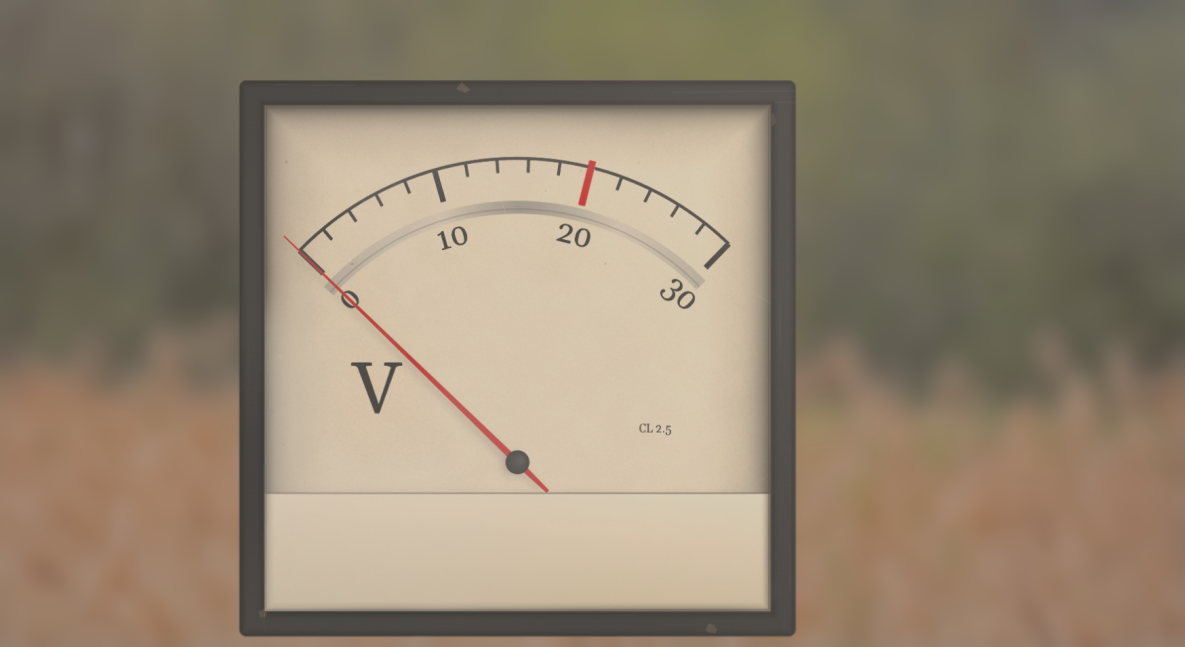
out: 0 V
